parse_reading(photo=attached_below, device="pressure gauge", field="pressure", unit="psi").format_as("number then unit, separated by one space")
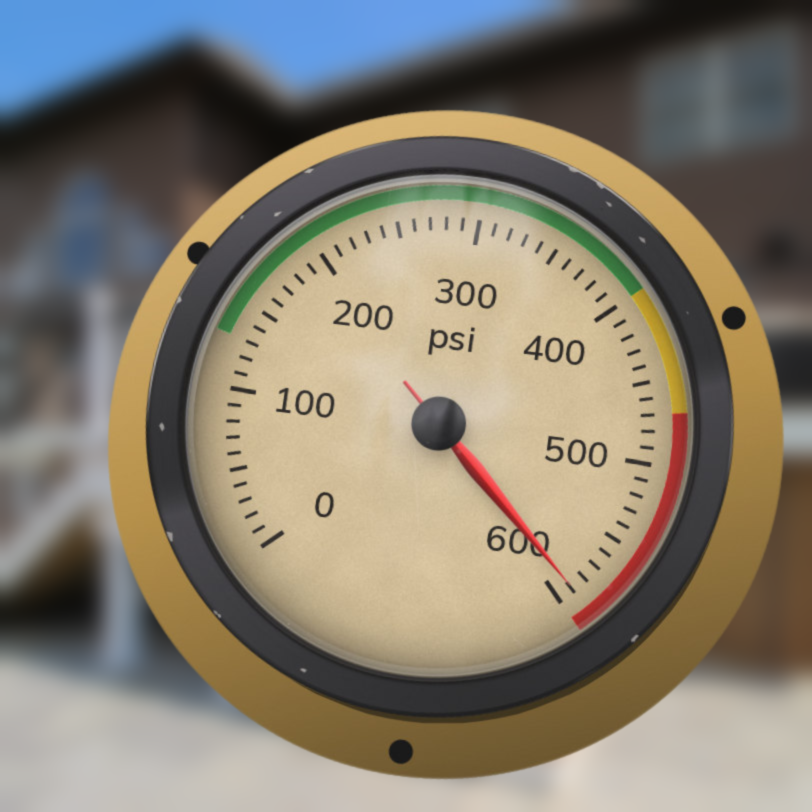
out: 590 psi
